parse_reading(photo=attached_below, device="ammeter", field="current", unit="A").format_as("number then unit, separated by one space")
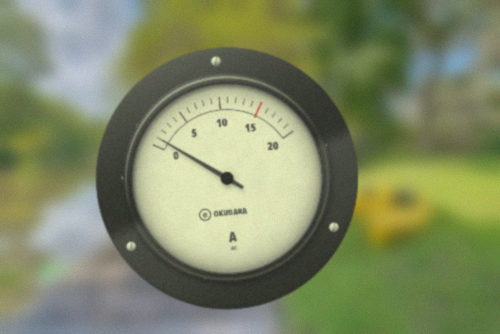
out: 1 A
